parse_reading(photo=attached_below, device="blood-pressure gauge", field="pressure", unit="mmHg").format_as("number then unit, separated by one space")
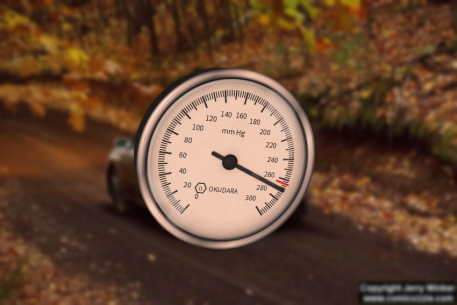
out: 270 mmHg
